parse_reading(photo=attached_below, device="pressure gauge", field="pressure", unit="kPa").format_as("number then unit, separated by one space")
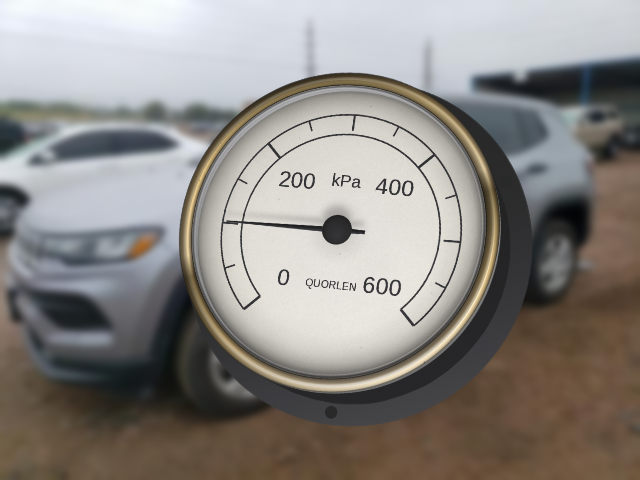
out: 100 kPa
